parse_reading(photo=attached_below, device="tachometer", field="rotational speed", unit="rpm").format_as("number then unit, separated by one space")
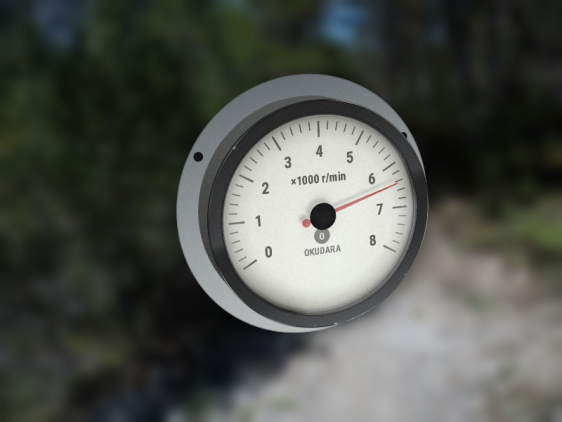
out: 6400 rpm
